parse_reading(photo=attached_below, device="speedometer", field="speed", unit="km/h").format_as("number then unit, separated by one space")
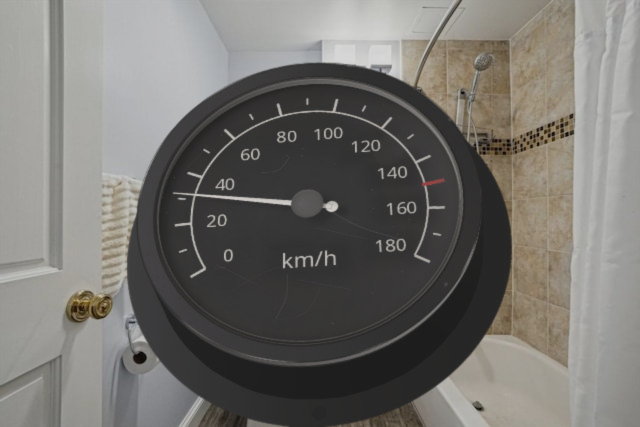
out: 30 km/h
